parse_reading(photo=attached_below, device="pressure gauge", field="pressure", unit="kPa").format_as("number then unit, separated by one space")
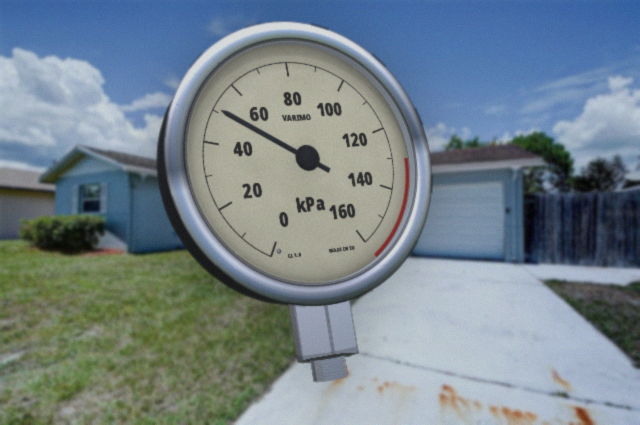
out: 50 kPa
